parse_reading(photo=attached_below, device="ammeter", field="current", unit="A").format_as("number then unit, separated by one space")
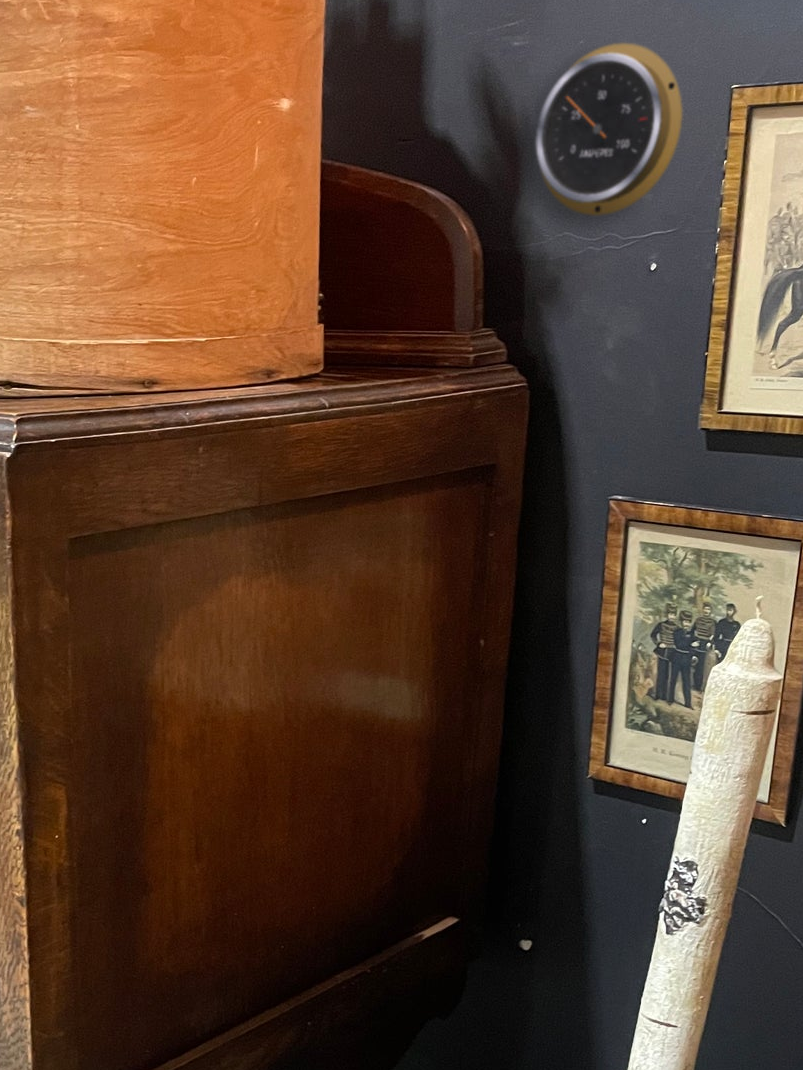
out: 30 A
